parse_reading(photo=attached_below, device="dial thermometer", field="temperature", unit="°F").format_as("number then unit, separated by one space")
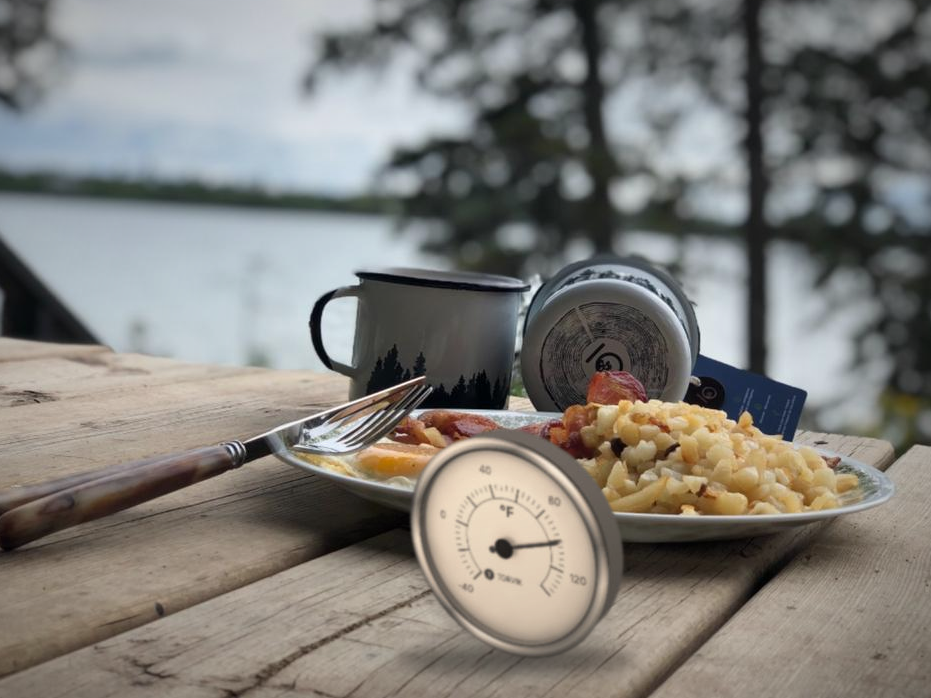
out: 100 °F
